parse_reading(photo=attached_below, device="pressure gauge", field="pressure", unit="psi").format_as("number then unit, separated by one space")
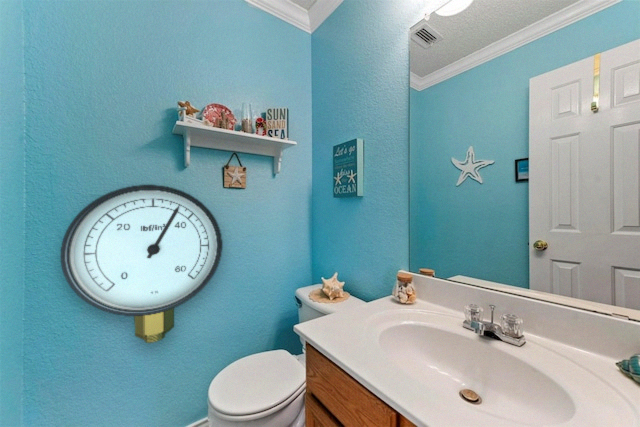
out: 36 psi
